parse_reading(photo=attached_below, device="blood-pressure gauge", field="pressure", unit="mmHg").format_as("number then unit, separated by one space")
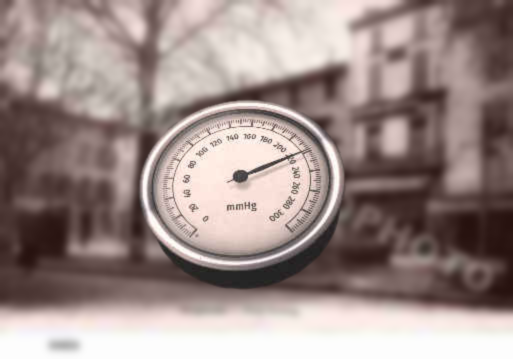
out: 220 mmHg
